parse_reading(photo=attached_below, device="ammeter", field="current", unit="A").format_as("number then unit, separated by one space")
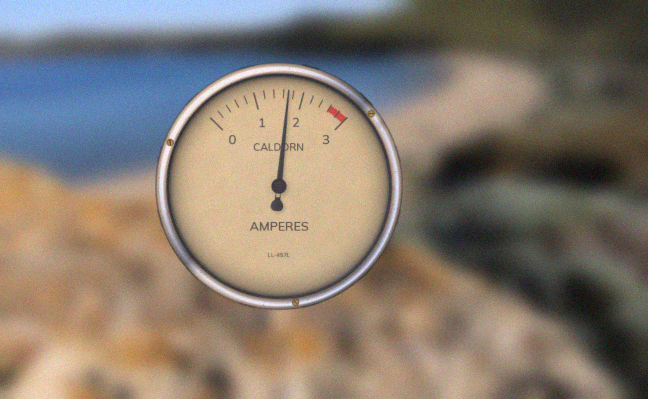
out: 1.7 A
